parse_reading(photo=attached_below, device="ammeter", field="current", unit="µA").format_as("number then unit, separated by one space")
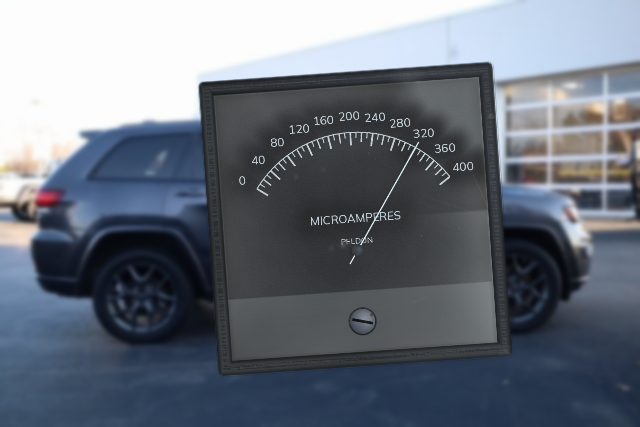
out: 320 µA
